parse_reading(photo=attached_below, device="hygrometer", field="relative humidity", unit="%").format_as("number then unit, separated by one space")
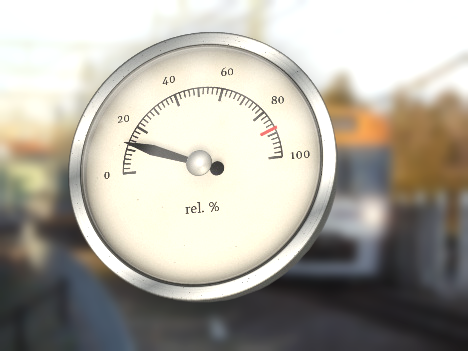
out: 12 %
